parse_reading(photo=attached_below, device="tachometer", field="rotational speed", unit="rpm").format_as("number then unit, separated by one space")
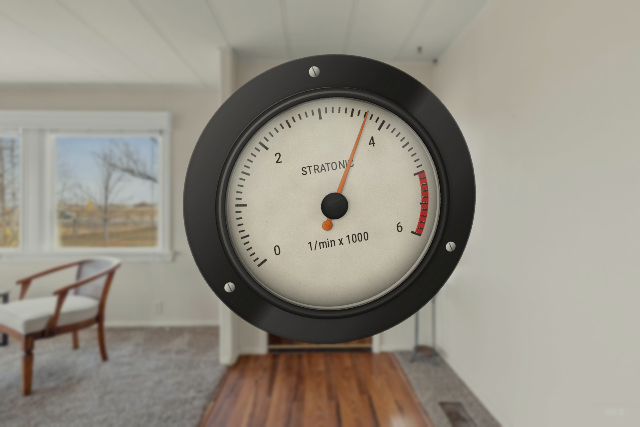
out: 3700 rpm
